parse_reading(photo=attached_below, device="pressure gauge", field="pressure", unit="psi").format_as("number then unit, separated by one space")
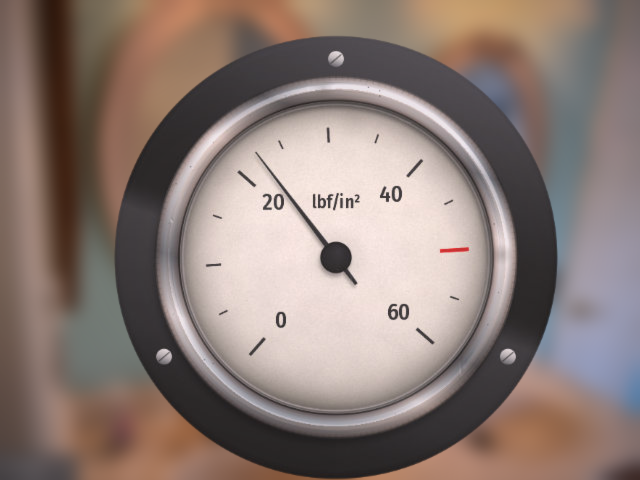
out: 22.5 psi
